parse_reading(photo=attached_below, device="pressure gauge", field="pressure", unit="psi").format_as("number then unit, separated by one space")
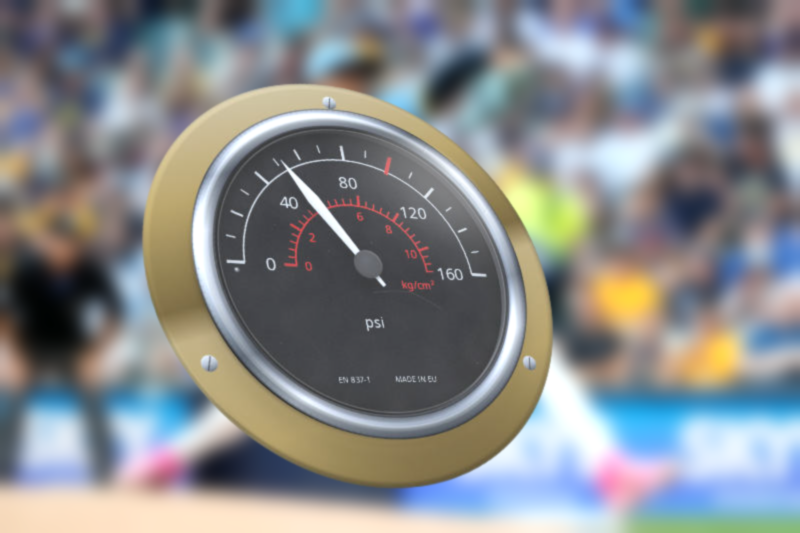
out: 50 psi
